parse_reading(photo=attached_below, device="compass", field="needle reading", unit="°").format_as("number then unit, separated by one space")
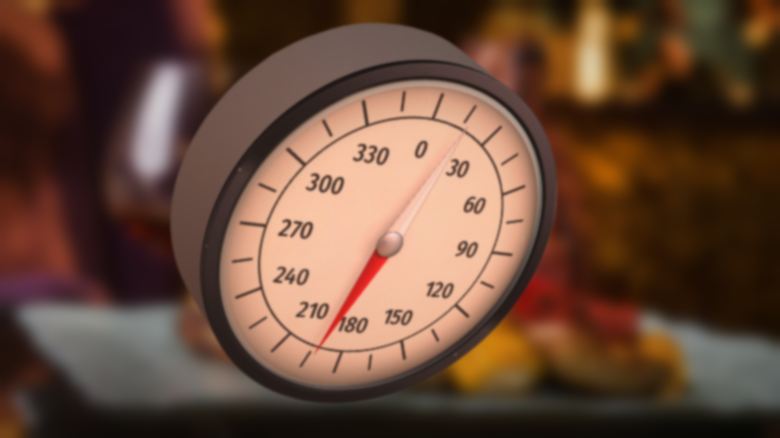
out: 195 °
